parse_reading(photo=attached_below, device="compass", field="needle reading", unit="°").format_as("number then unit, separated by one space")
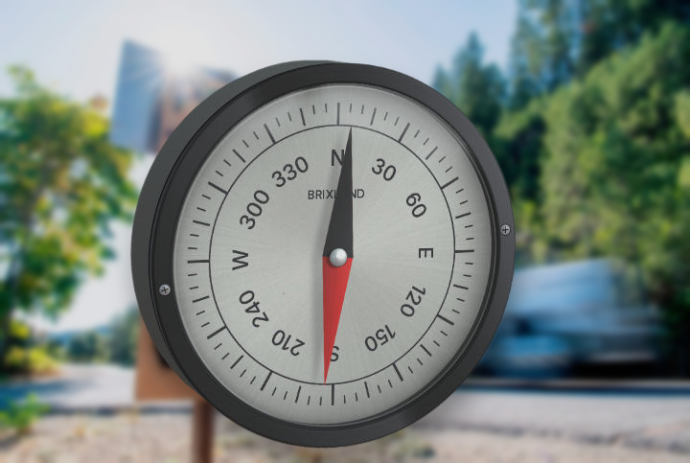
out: 185 °
